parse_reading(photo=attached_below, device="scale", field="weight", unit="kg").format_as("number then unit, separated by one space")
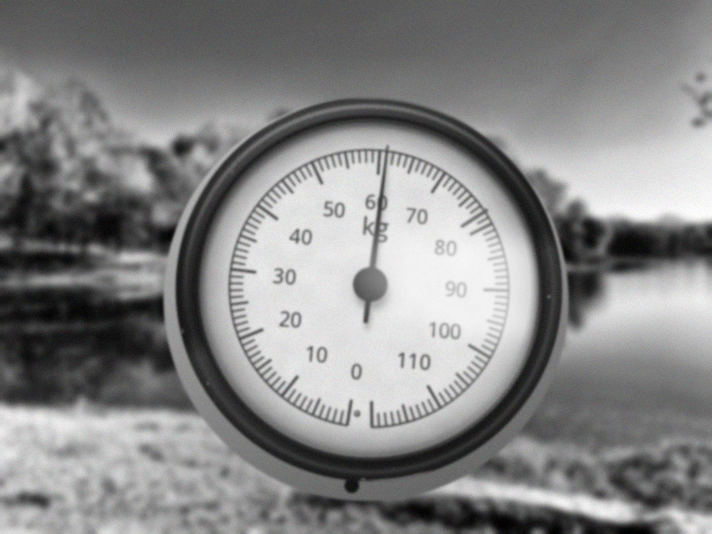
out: 61 kg
